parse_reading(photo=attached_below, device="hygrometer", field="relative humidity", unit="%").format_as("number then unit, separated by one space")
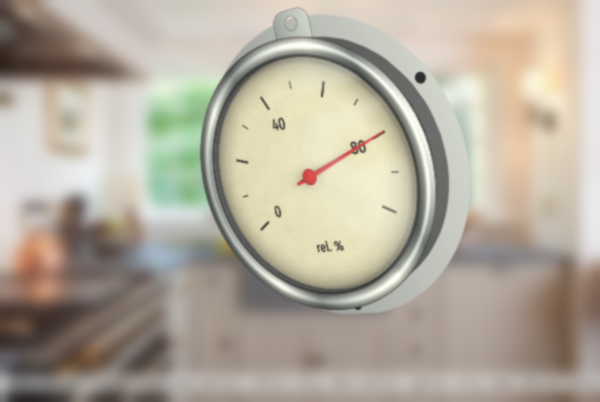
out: 80 %
